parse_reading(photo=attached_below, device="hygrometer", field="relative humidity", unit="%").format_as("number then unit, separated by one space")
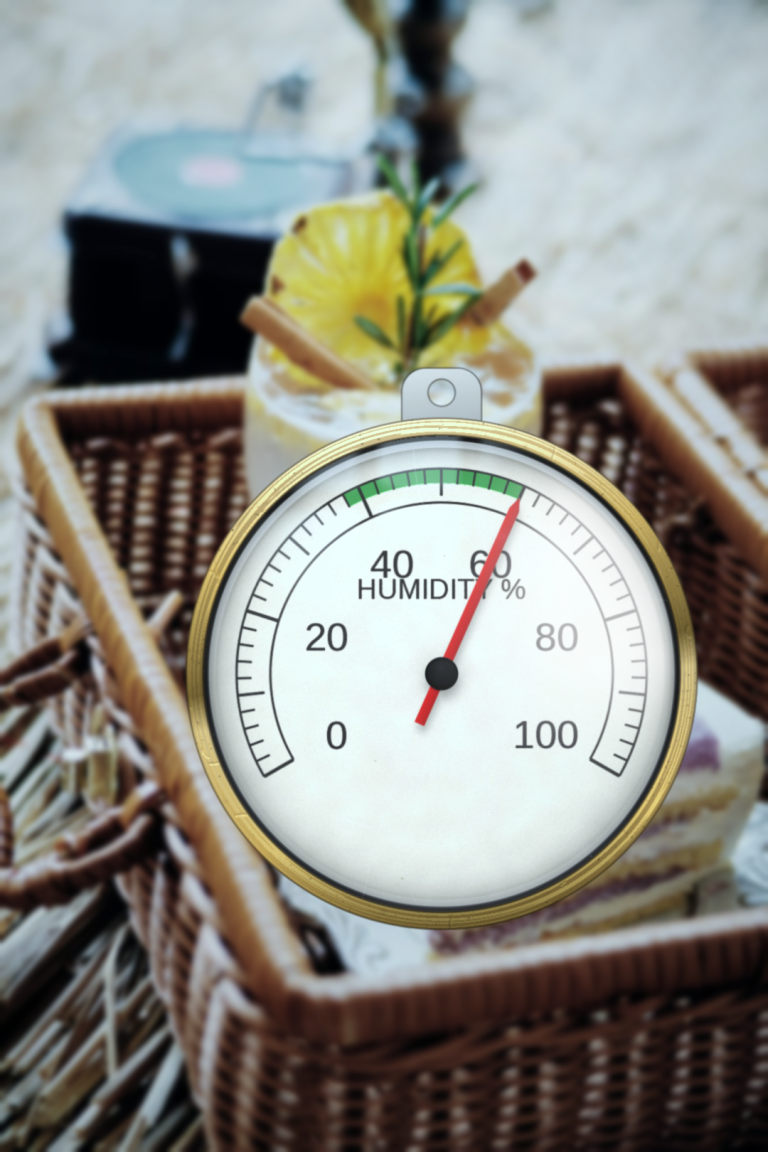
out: 60 %
